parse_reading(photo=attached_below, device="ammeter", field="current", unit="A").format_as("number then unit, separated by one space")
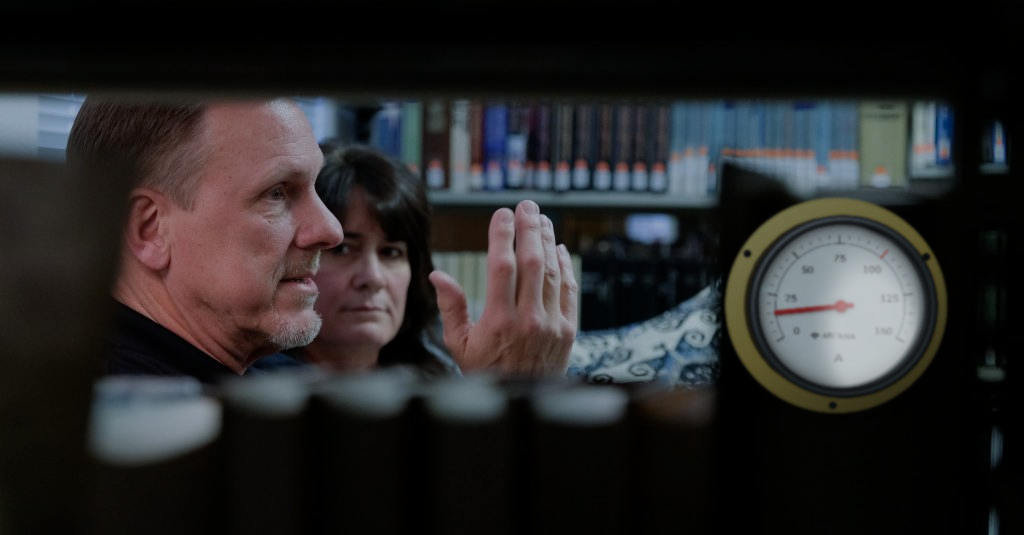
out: 15 A
